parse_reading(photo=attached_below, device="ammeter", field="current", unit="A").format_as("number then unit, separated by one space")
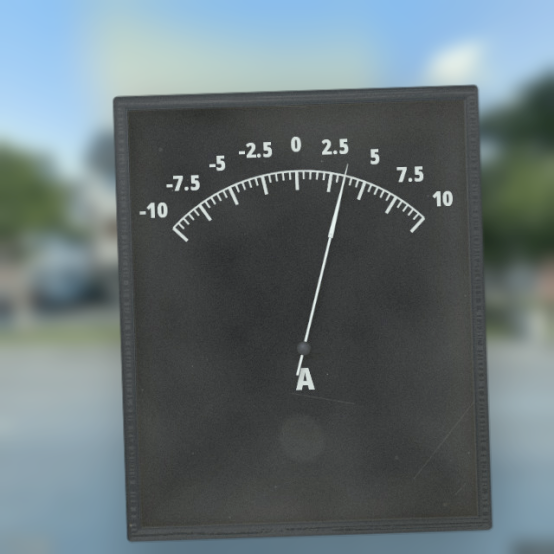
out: 3.5 A
